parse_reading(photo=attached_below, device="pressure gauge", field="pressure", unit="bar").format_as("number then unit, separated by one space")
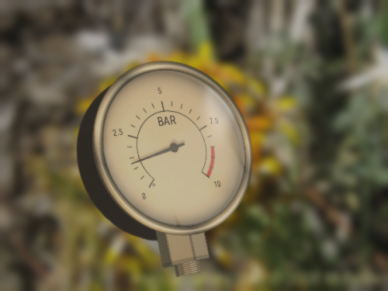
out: 1.25 bar
